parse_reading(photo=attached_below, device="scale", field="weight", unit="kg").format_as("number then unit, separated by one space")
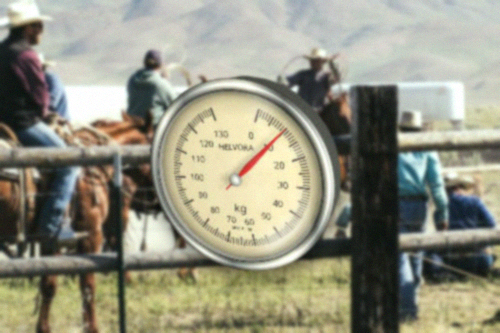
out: 10 kg
